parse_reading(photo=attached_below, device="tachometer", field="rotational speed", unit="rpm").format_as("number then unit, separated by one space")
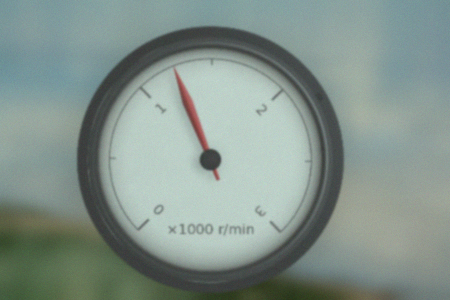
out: 1250 rpm
